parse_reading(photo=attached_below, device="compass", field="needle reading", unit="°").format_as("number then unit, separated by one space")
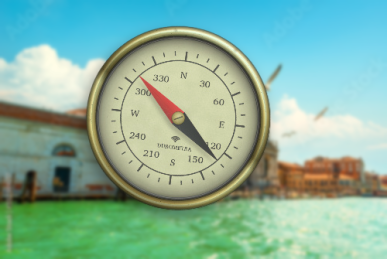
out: 310 °
